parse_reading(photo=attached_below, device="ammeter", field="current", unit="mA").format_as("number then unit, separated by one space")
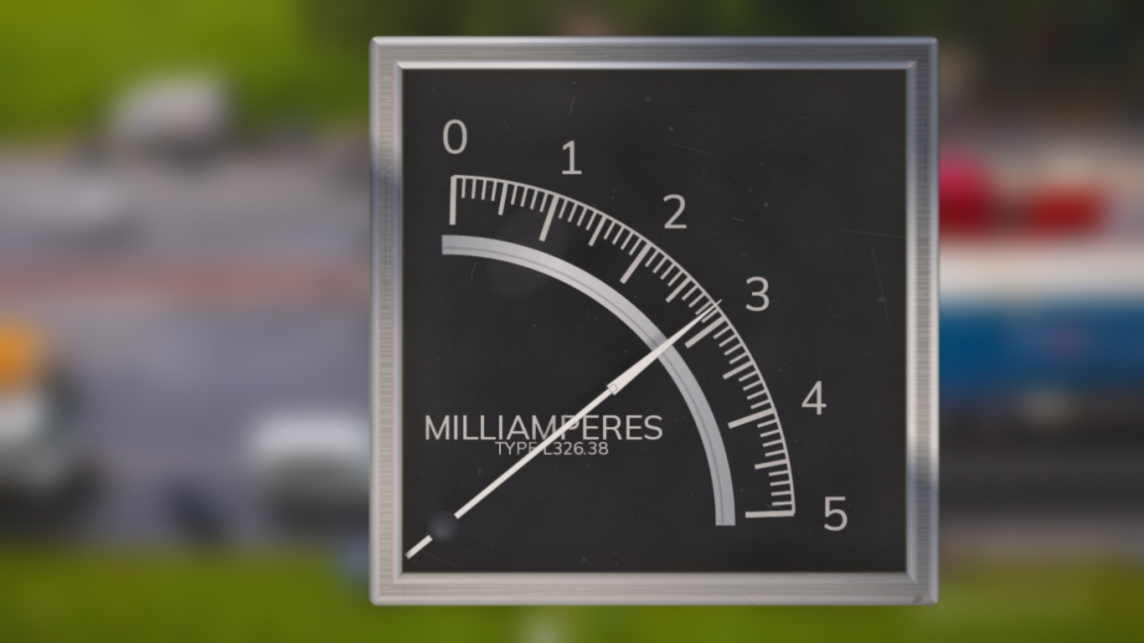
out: 2.85 mA
